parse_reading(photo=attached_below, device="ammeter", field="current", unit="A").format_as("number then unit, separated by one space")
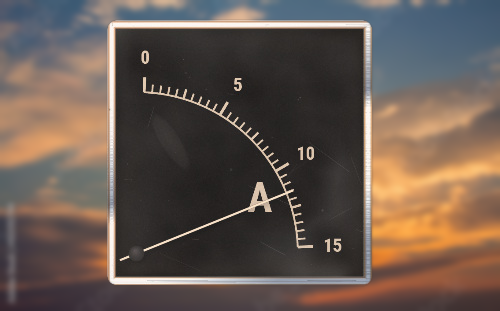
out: 11.5 A
